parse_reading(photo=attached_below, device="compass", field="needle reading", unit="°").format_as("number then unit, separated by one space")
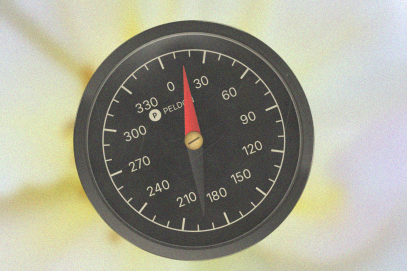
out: 15 °
